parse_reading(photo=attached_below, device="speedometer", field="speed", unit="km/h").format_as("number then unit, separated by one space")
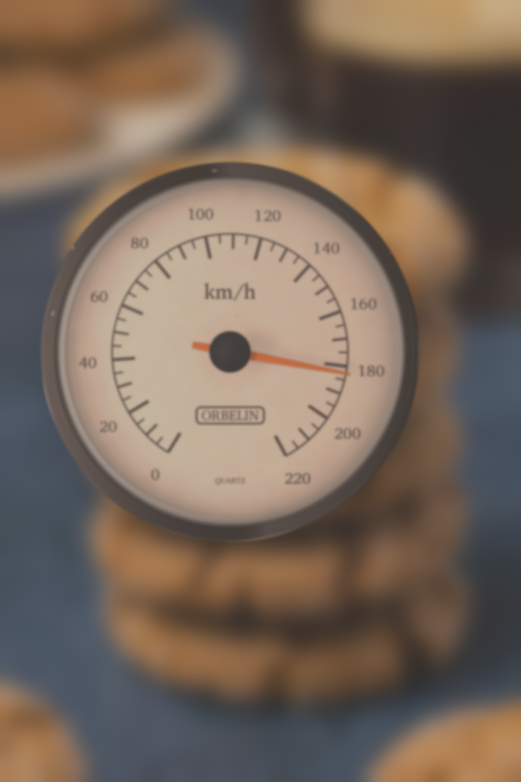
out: 182.5 km/h
